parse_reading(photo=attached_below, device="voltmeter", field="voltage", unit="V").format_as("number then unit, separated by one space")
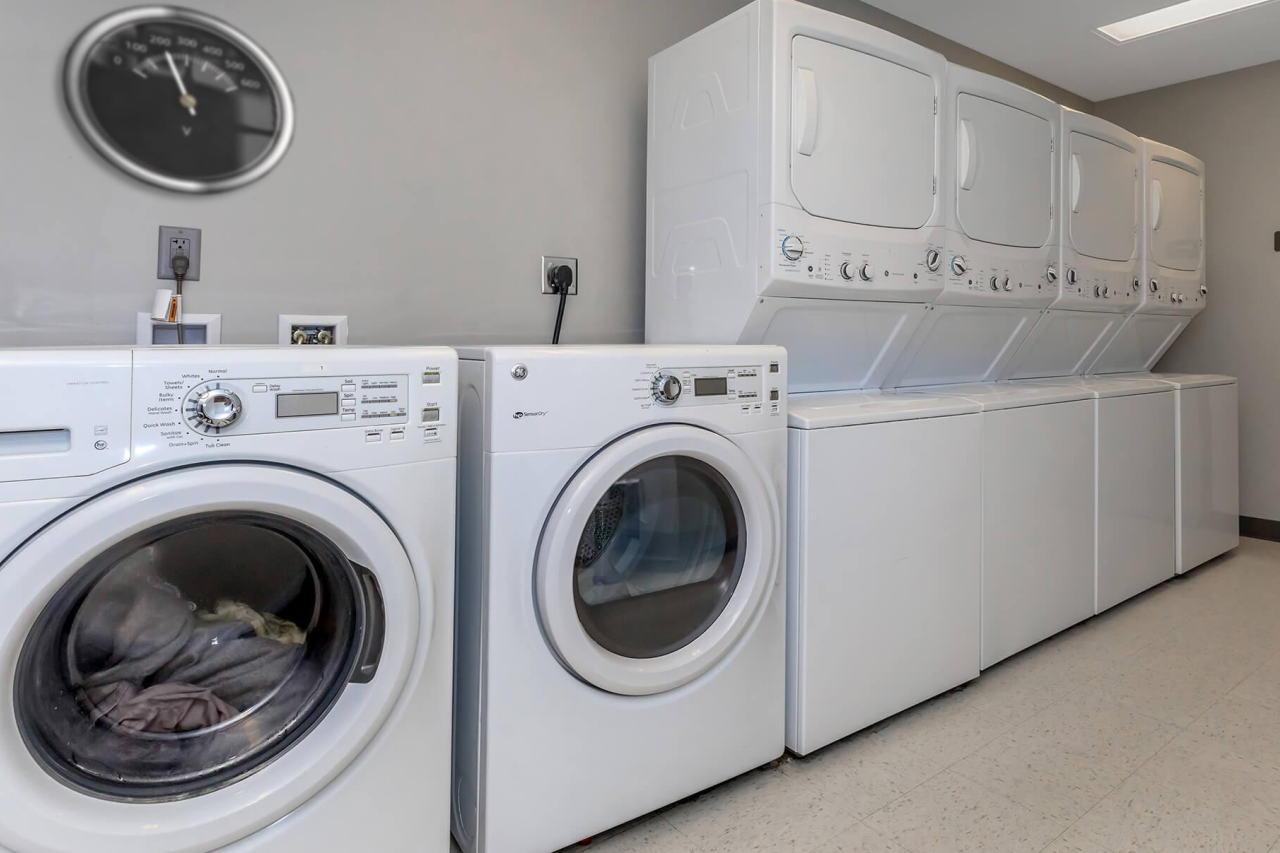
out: 200 V
